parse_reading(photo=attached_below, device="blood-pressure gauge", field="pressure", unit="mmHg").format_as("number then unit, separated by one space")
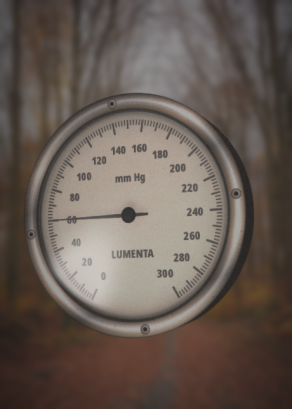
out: 60 mmHg
